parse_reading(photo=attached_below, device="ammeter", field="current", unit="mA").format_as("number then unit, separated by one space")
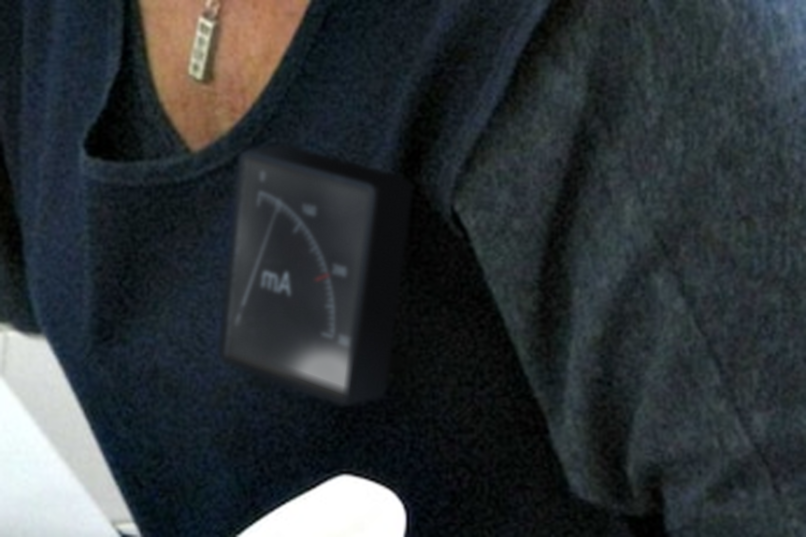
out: 50 mA
